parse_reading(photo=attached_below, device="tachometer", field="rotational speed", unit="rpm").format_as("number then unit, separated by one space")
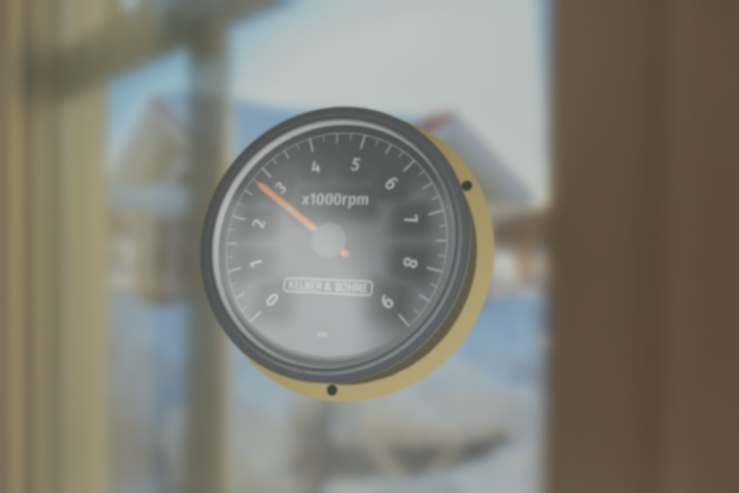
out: 2750 rpm
